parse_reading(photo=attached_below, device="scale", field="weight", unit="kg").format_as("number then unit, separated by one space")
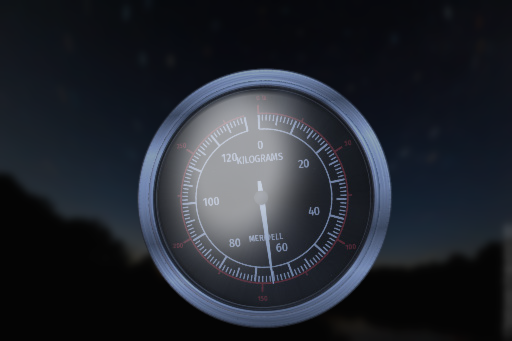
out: 65 kg
